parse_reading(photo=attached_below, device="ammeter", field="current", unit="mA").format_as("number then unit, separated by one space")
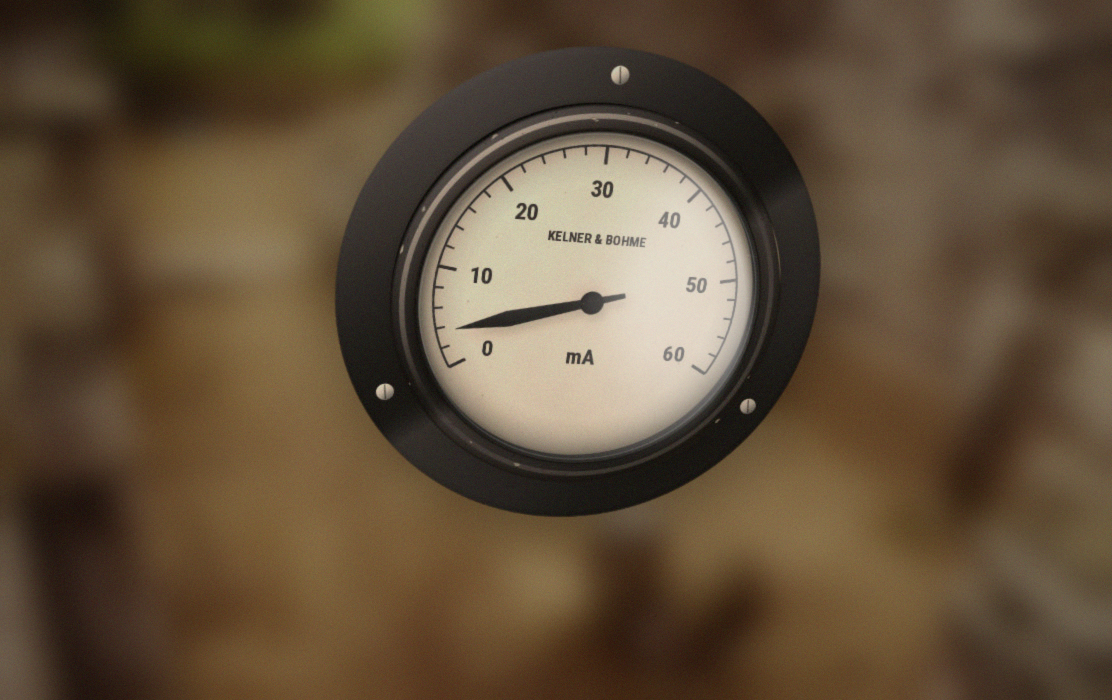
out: 4 mA
